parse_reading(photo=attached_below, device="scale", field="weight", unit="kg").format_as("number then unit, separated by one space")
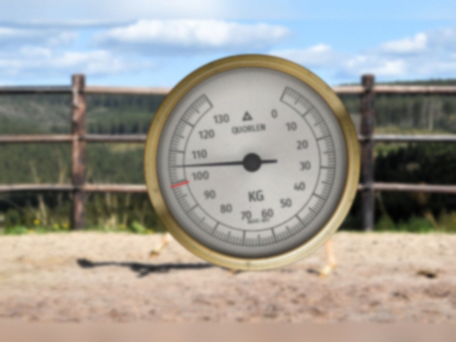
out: 105 kg
